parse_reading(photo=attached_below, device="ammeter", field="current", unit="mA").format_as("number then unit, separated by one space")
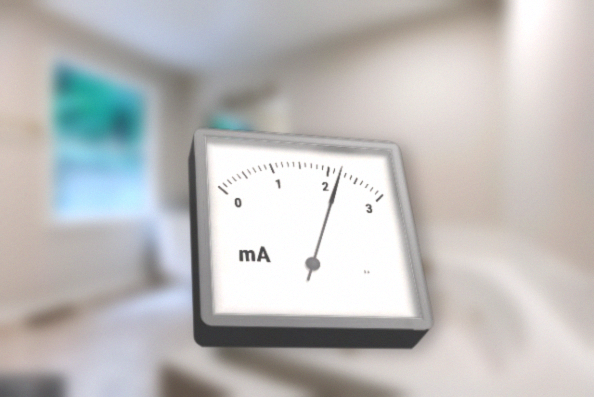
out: 2.2 mA
